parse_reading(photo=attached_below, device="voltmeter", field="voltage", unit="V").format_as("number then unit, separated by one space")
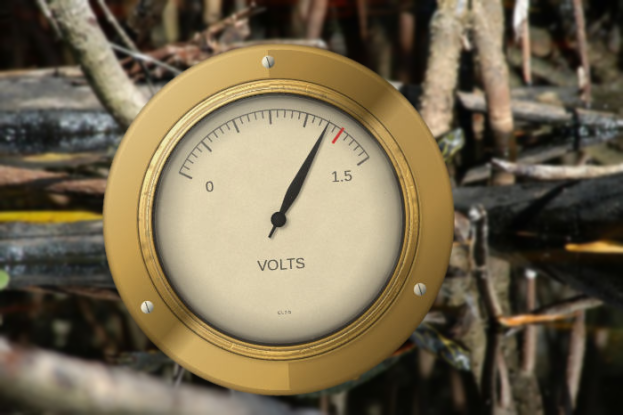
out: 1.15 V
